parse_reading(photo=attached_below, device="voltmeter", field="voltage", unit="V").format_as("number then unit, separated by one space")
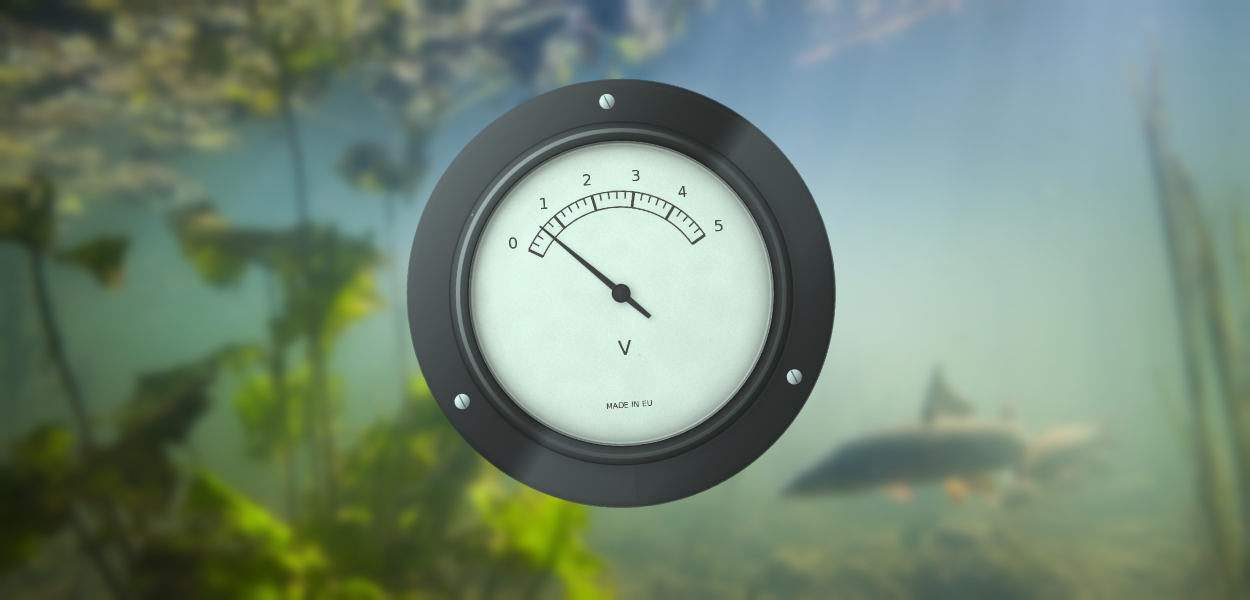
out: 0.6 V
